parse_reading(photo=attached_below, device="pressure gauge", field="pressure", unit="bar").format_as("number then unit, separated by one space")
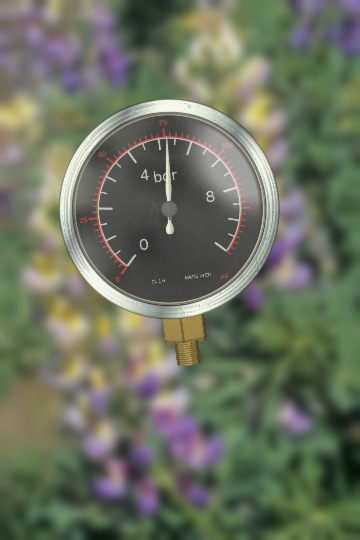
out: 5.25 bar
